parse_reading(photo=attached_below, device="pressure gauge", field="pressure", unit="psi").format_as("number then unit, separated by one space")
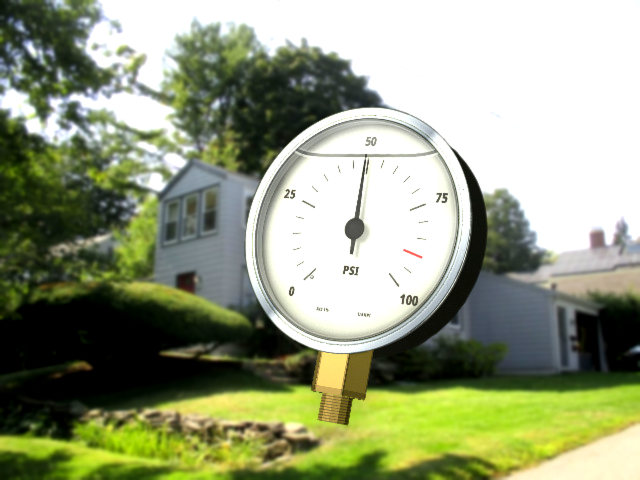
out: 50 psi
